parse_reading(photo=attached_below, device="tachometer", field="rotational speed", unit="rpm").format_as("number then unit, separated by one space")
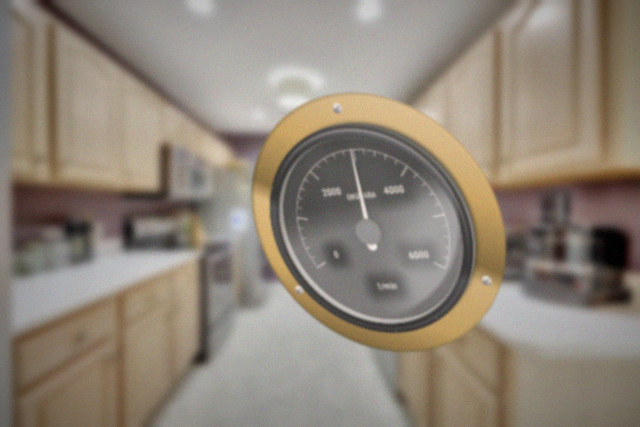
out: 3000 rpm
